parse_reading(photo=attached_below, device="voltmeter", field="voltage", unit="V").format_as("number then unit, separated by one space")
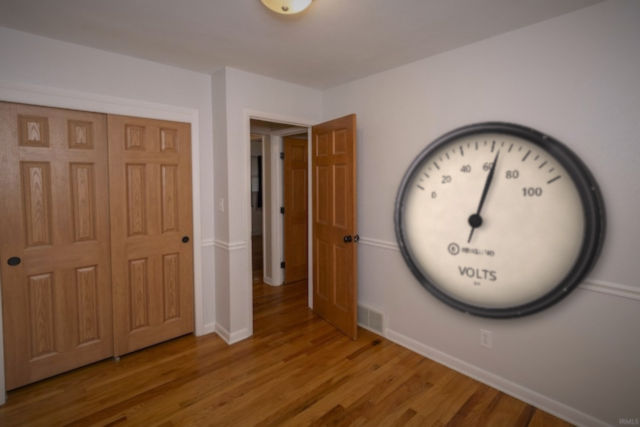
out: 65 V
